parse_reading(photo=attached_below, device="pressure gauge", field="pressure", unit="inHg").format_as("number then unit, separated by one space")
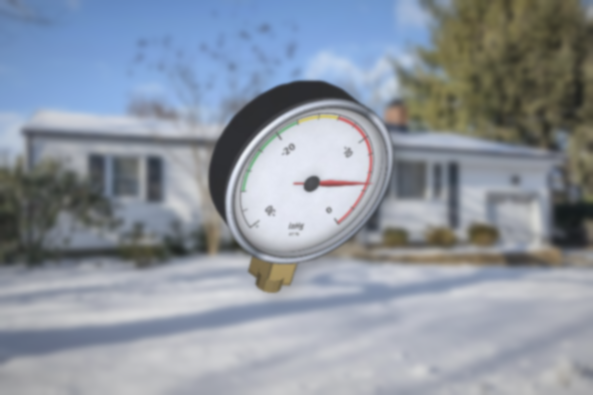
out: -5 inHg
